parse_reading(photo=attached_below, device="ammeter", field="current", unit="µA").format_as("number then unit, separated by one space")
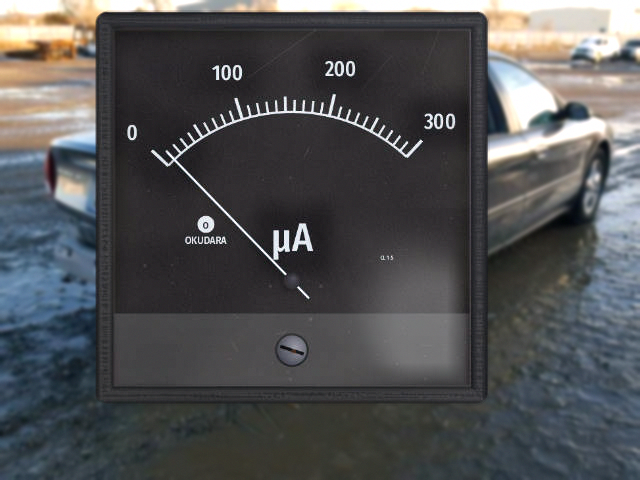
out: 10 µA
